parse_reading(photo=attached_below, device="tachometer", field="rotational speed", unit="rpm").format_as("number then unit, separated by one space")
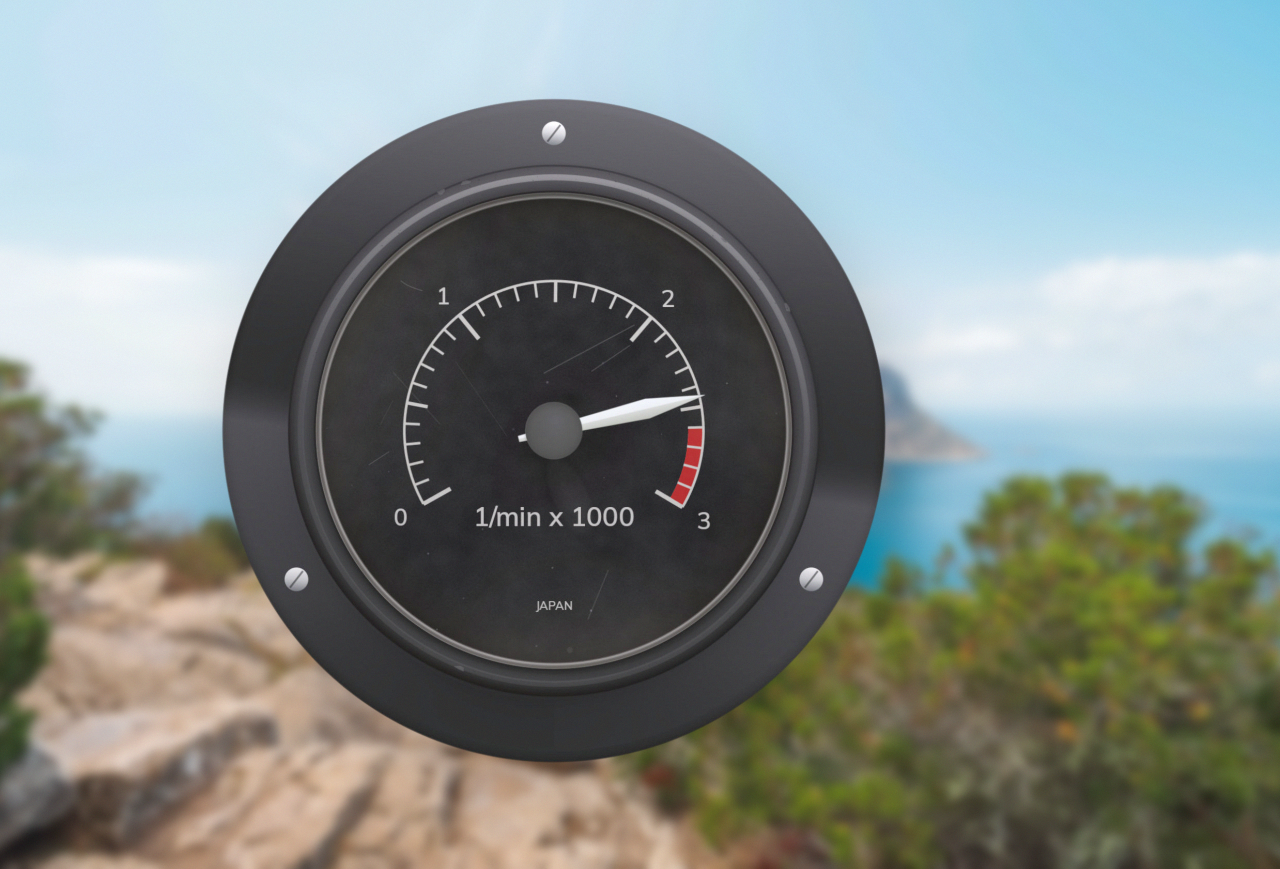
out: 2450 rpm
